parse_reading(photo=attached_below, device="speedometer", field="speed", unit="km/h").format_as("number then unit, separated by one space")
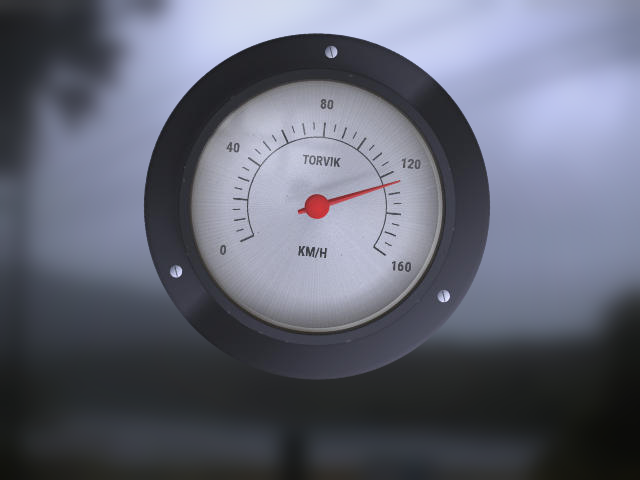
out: 125 km/h
